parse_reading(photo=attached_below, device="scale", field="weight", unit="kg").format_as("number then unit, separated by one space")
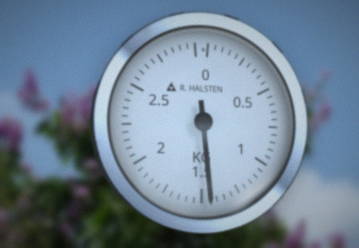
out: 1.45 kg
